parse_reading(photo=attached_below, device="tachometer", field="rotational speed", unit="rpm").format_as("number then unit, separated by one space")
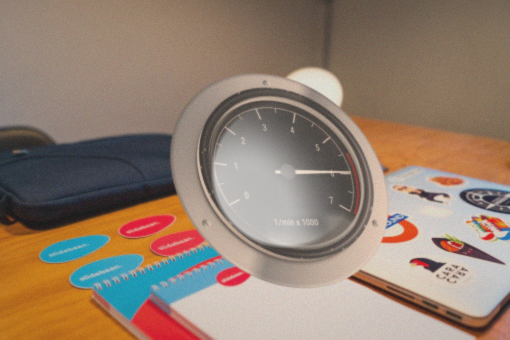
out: 6000 rpm
